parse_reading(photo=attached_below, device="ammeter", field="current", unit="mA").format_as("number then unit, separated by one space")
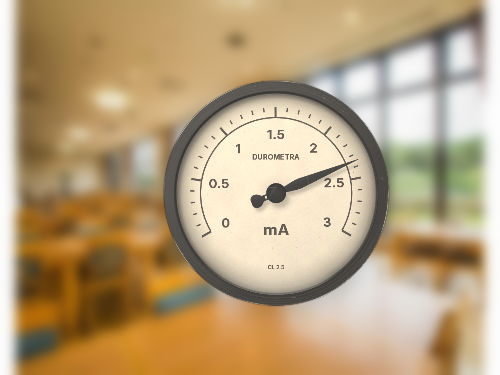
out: 2.35 mA
